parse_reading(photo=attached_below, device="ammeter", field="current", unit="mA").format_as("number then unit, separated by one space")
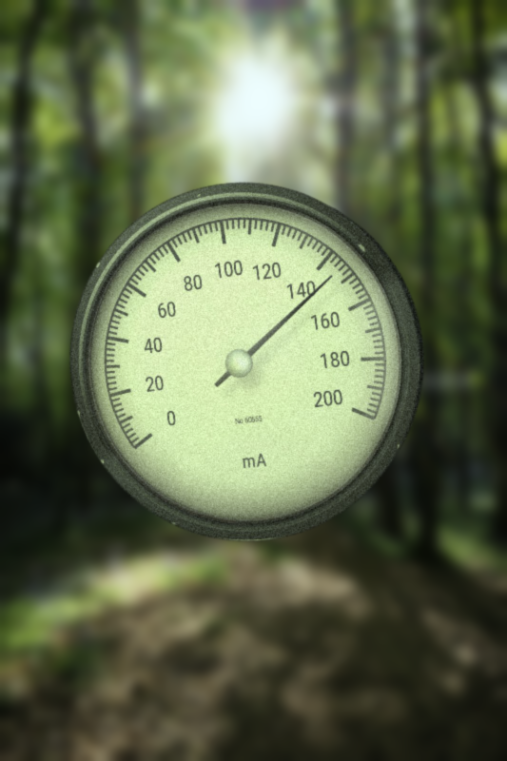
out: 146 mA
